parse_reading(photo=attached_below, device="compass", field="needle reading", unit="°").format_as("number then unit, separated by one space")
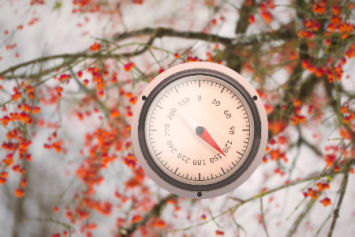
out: 135 °
